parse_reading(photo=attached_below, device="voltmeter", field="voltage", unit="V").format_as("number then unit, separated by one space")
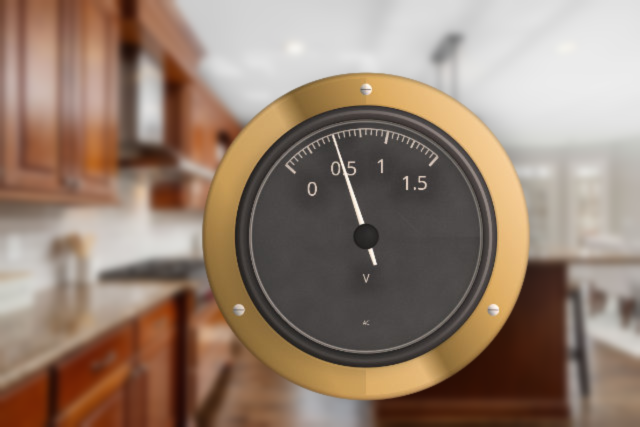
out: 0.5 V
